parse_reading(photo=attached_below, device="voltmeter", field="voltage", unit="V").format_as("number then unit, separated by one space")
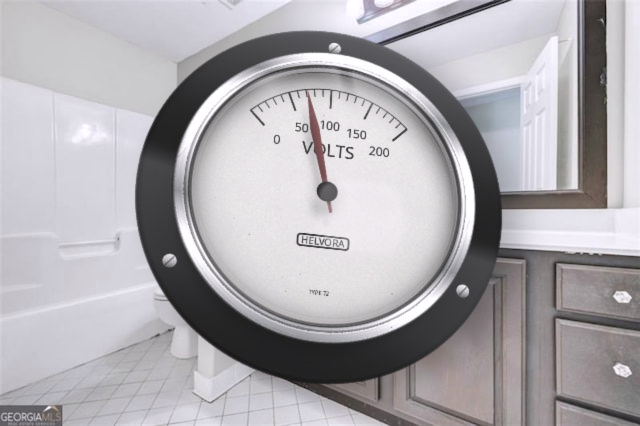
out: 70 V
